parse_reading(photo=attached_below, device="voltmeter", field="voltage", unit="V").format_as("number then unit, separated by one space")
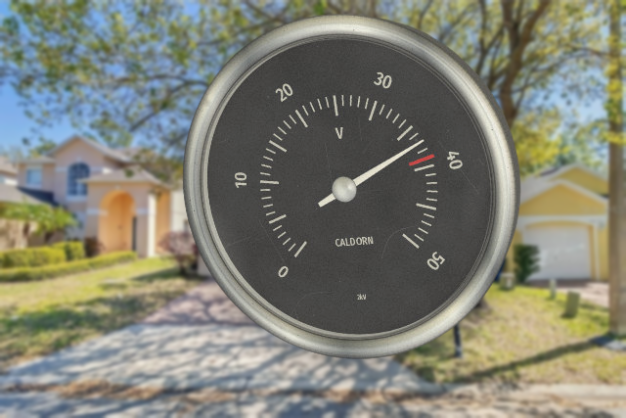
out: 37 V
